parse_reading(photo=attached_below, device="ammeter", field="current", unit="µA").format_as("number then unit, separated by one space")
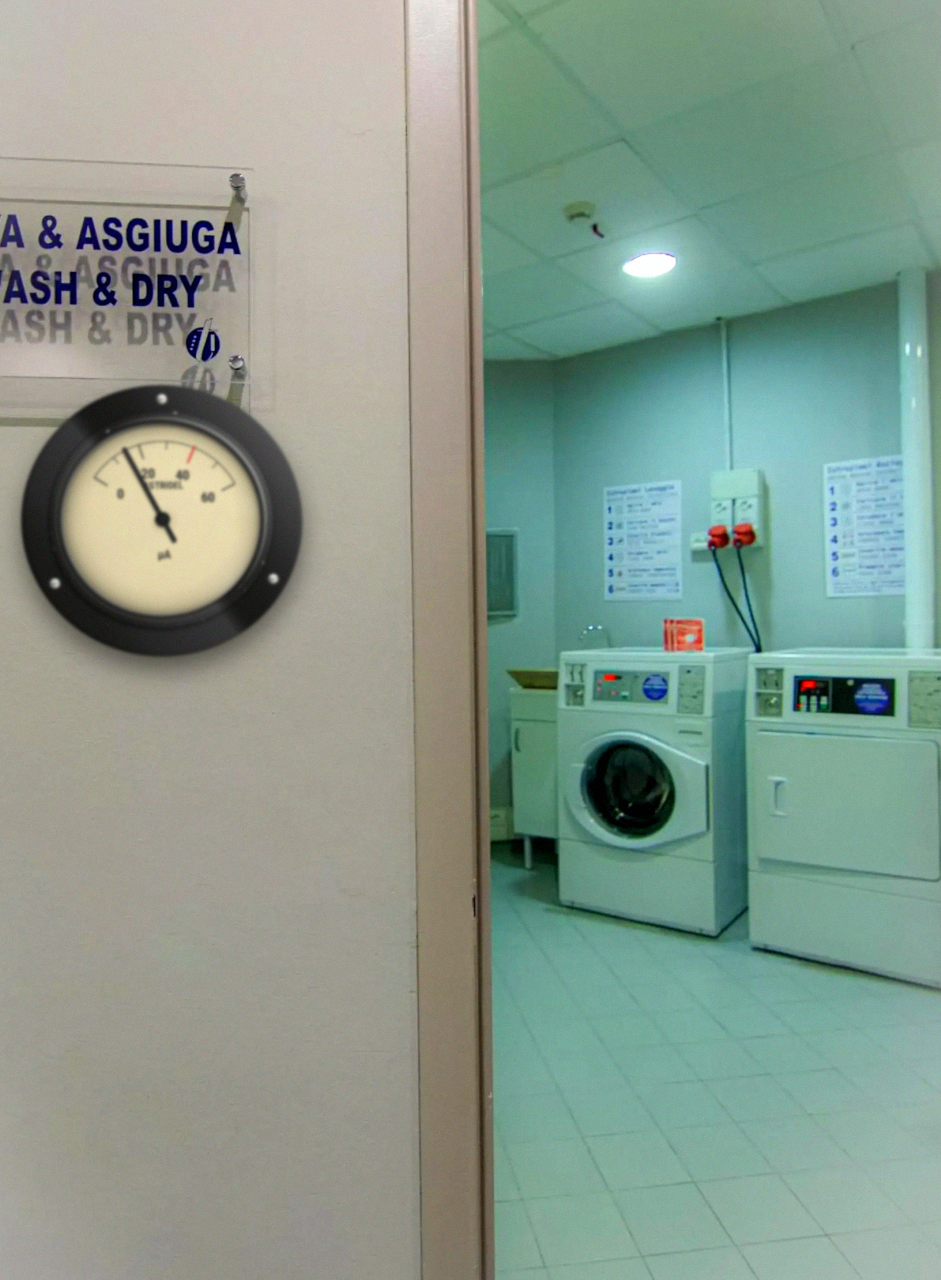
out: 15 µA
